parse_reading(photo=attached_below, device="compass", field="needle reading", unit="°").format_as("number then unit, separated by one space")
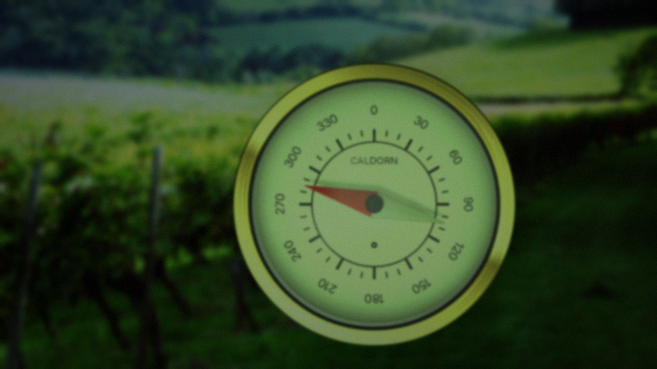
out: 285 °
